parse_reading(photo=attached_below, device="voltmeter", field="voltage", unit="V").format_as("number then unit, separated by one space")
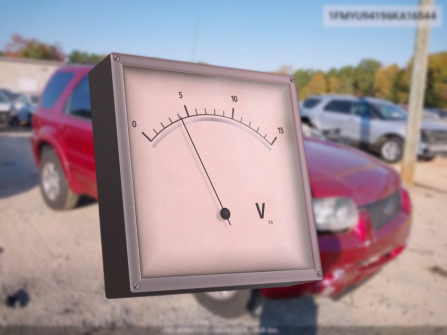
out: 4 V
